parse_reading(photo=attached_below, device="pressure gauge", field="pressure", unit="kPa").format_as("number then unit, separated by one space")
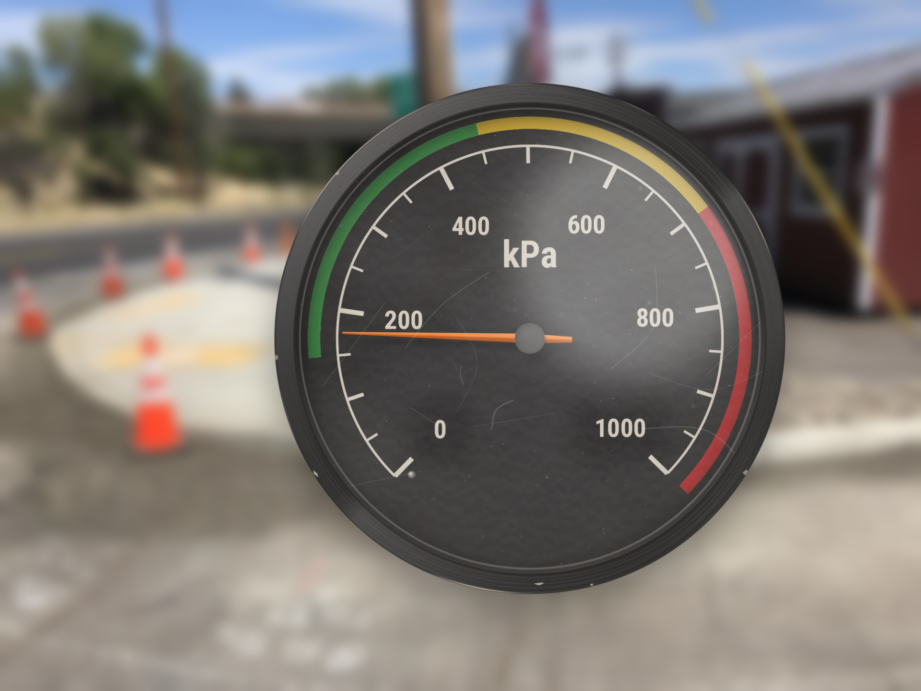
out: 175 kPa
